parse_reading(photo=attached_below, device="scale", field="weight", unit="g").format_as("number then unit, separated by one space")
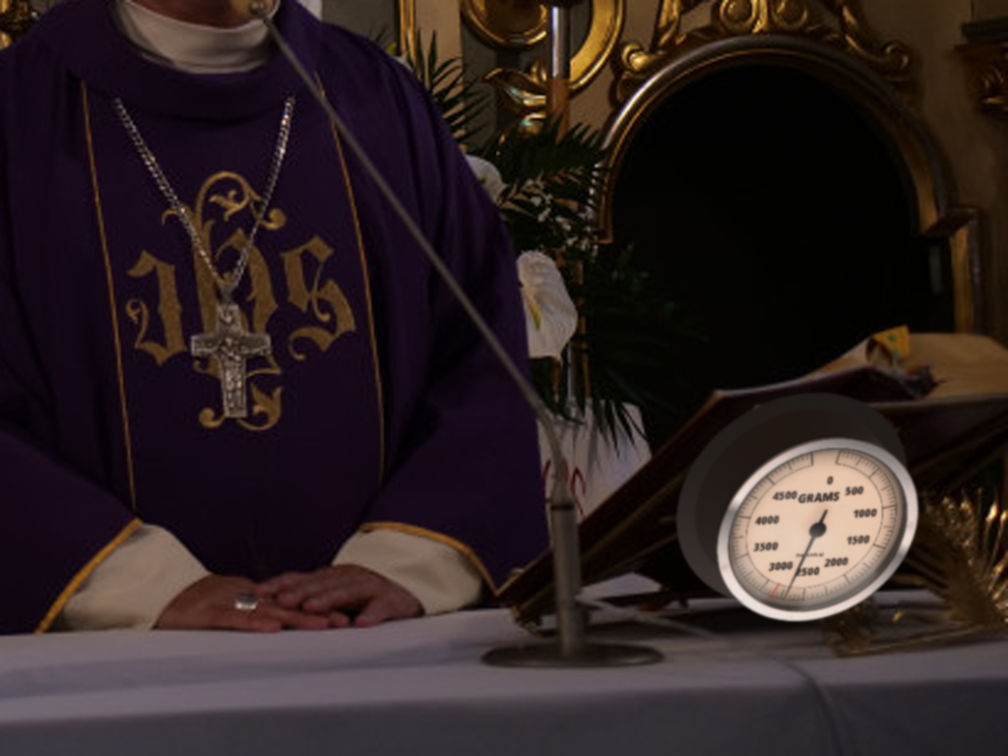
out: 2750 g
